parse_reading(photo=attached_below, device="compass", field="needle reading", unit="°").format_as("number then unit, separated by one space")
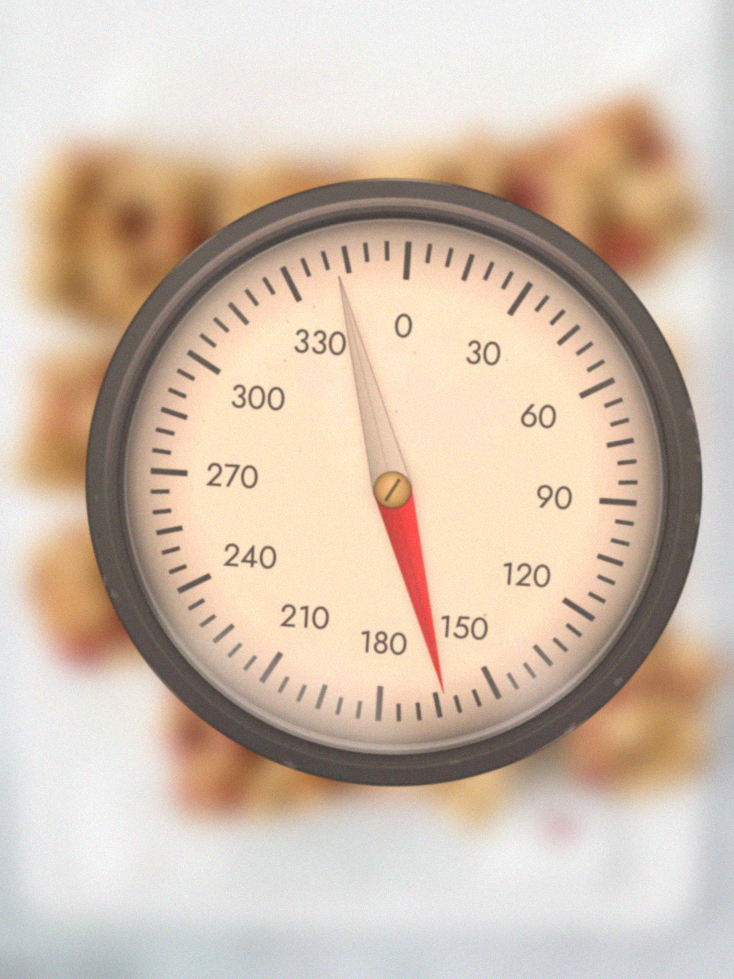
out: 162.5 °
